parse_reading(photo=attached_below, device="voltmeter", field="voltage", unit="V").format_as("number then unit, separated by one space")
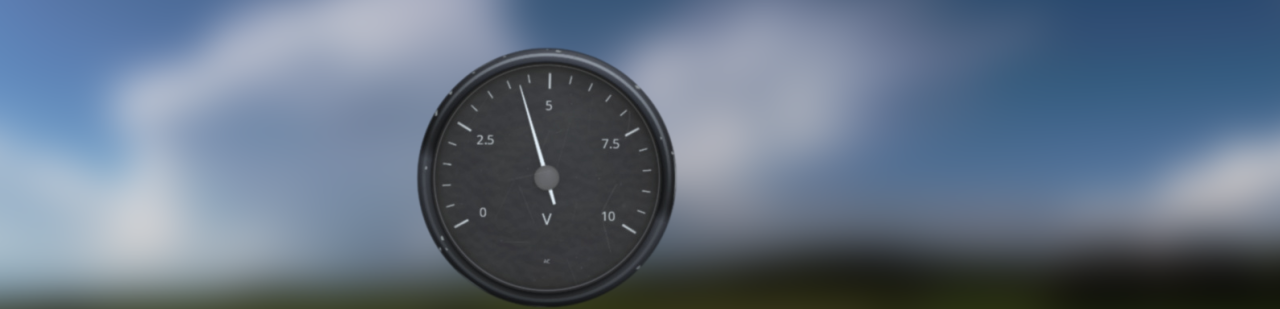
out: 4.25 V
